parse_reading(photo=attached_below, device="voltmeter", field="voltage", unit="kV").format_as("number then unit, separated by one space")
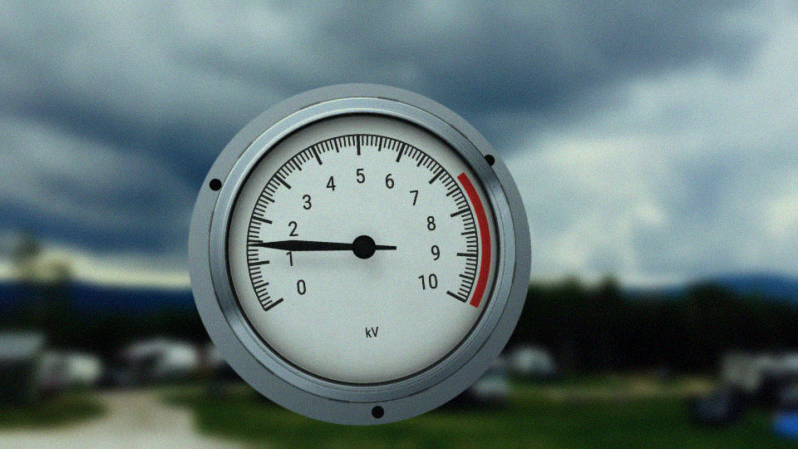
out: 1.4 kV
